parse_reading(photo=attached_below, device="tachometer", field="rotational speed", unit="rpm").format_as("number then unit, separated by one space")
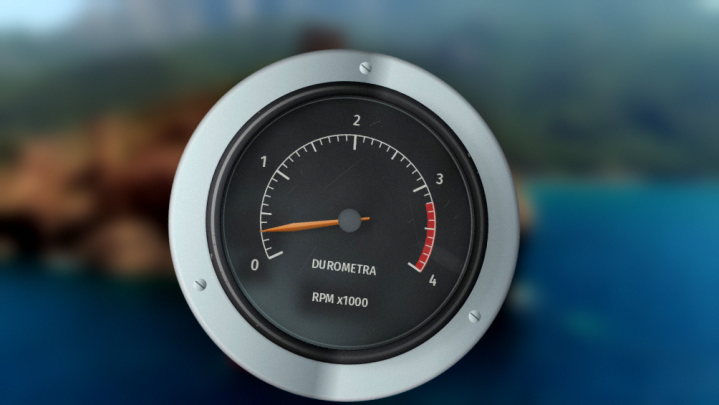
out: 300 rpm
